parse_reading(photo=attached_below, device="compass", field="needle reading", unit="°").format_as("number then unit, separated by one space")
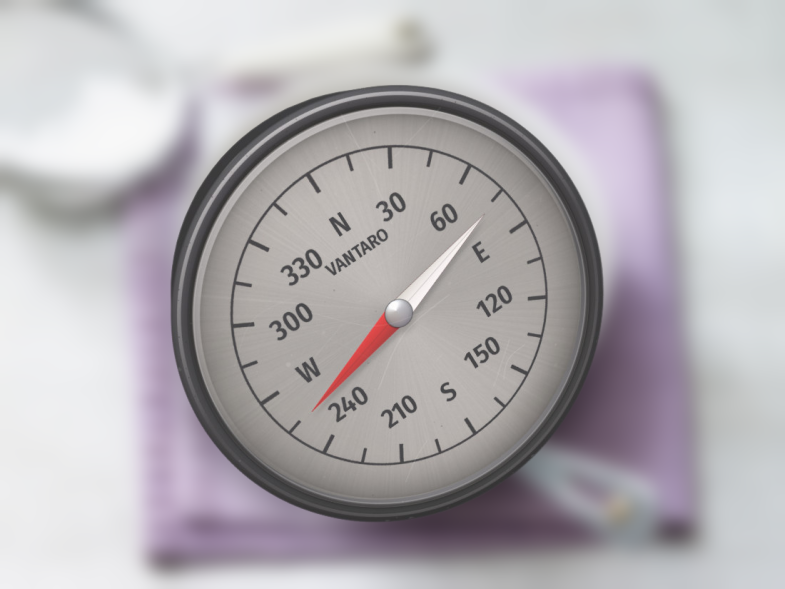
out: 255 °
